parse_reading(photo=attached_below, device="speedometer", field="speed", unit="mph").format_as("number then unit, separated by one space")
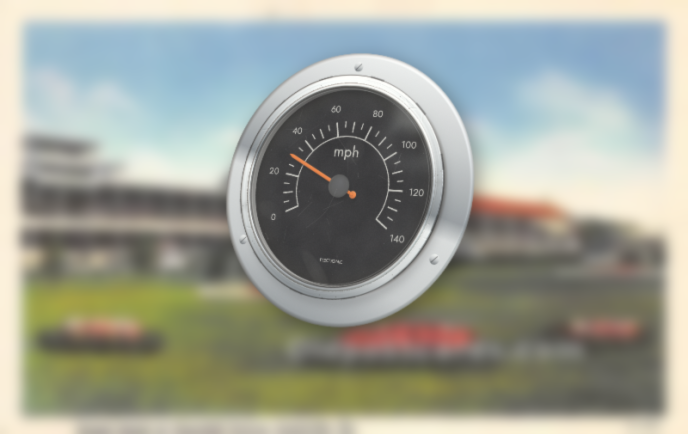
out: 30 mph
